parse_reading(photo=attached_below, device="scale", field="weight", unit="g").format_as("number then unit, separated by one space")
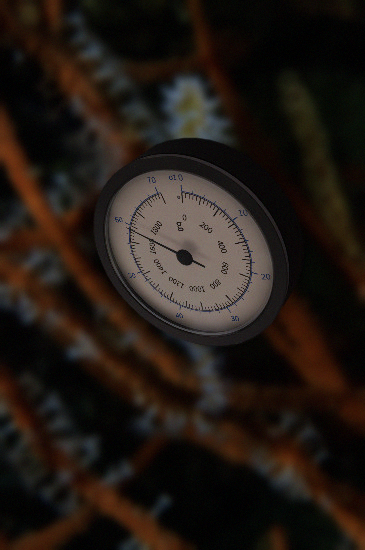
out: 1700 g
